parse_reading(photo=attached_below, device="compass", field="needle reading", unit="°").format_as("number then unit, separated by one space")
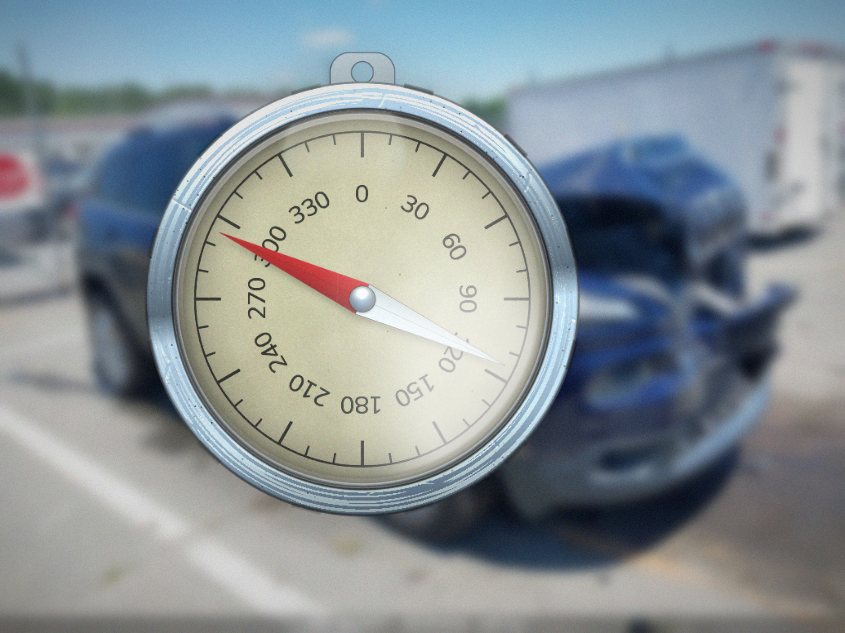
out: 295 °
